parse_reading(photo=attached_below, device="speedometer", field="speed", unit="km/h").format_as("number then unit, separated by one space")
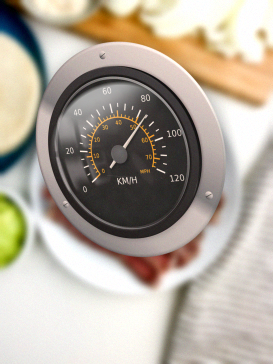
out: 85 km/h
